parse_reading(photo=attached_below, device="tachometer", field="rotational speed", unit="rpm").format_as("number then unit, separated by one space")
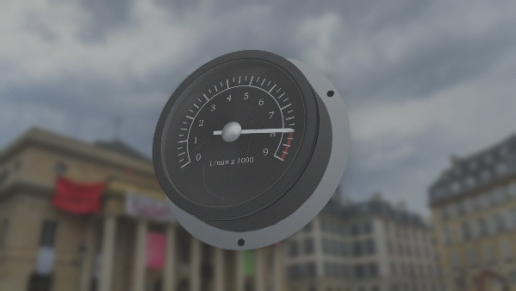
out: 8000 rpm
